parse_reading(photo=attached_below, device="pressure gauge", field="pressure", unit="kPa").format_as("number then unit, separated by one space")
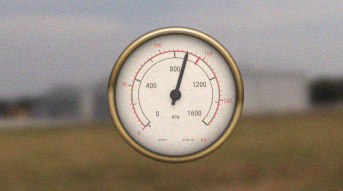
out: 900 kPa
